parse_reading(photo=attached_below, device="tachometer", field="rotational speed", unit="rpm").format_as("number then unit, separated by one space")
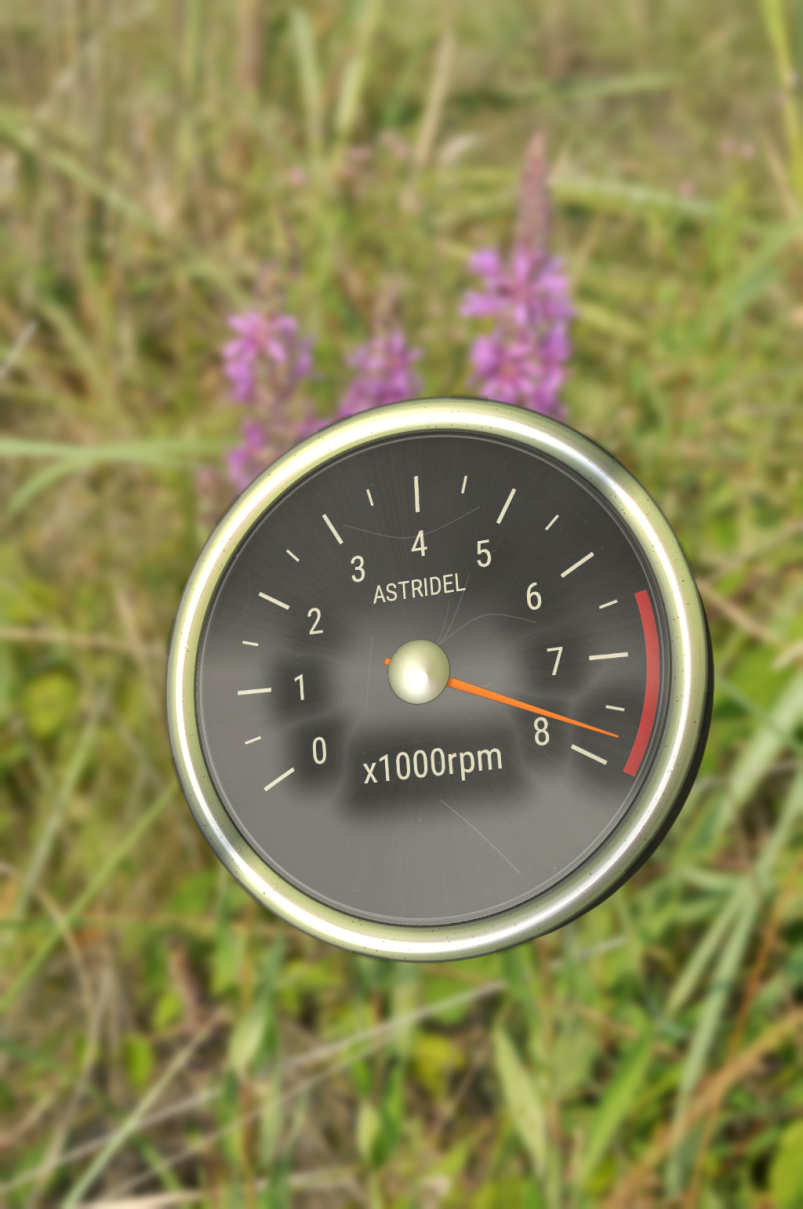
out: 7750 rpm
